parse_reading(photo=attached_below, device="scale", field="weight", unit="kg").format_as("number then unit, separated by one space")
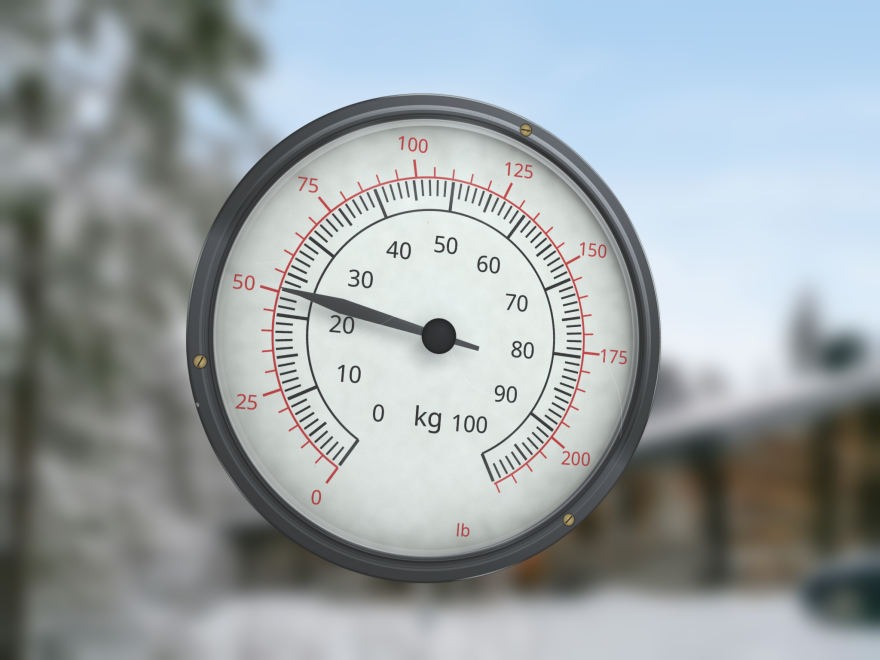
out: 23 kg
